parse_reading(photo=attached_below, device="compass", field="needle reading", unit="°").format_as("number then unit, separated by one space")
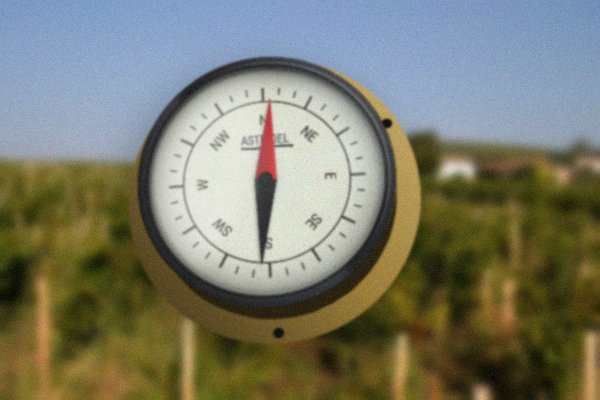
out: 5 °
